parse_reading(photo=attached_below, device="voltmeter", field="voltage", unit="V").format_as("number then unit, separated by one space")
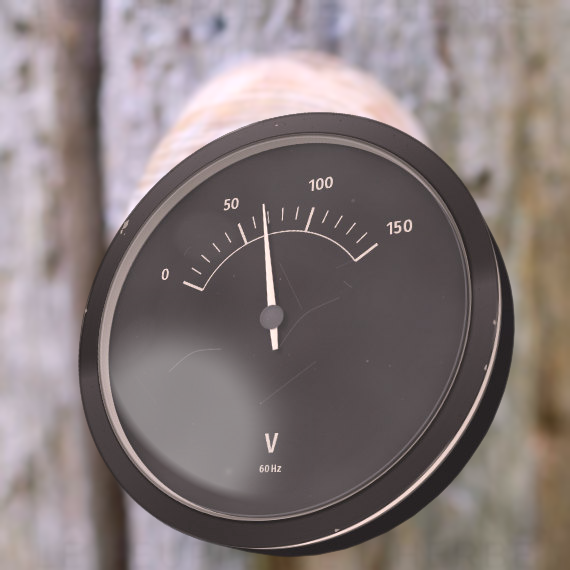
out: 70 V
